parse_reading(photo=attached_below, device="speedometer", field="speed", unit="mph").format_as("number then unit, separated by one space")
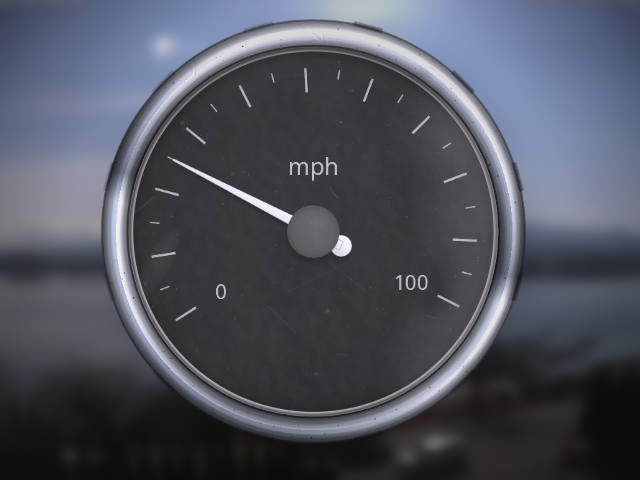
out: 25 mph
